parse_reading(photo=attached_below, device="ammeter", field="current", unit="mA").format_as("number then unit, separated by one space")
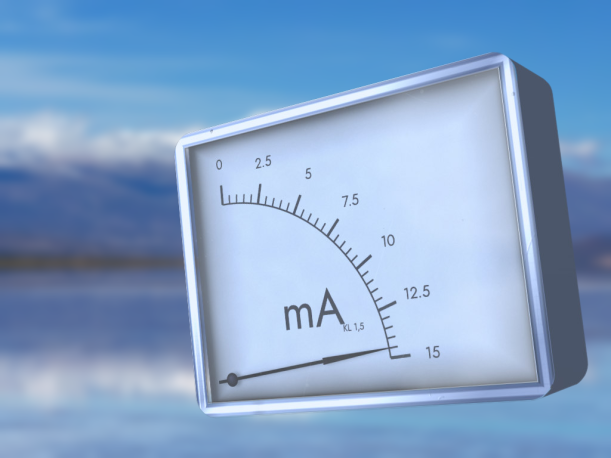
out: 14.5 mA
